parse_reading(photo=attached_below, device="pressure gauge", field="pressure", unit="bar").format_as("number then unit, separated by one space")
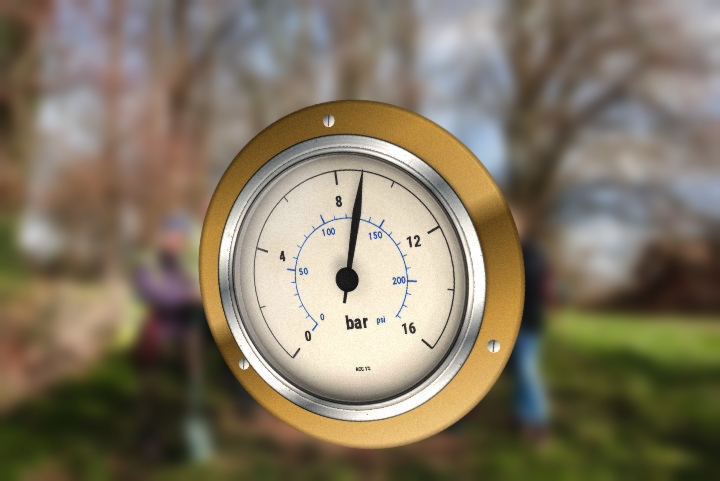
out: 9 bar
